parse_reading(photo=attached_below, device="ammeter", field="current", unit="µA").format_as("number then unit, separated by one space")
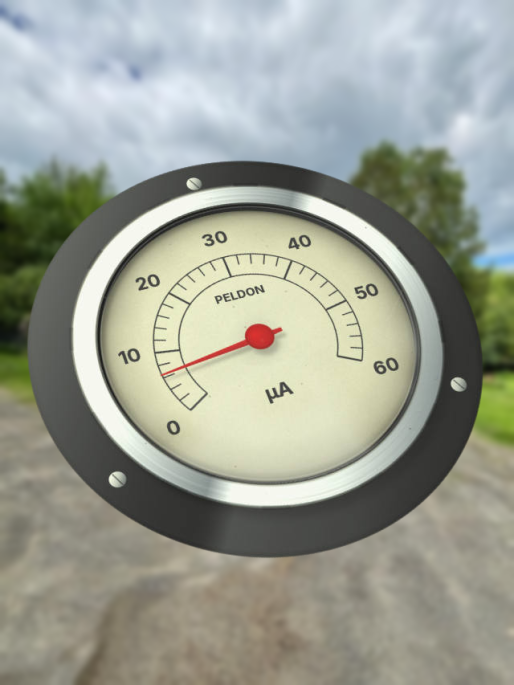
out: 6 µA
